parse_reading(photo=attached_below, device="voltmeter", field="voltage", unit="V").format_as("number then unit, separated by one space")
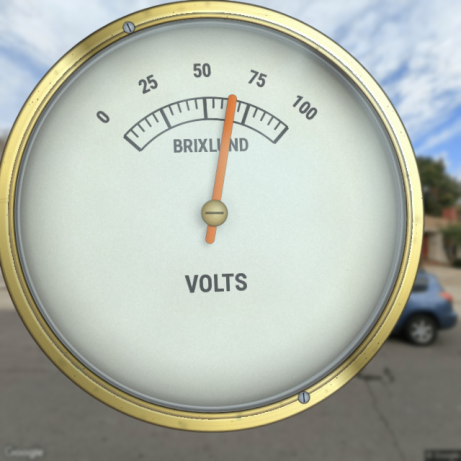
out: 65 V
